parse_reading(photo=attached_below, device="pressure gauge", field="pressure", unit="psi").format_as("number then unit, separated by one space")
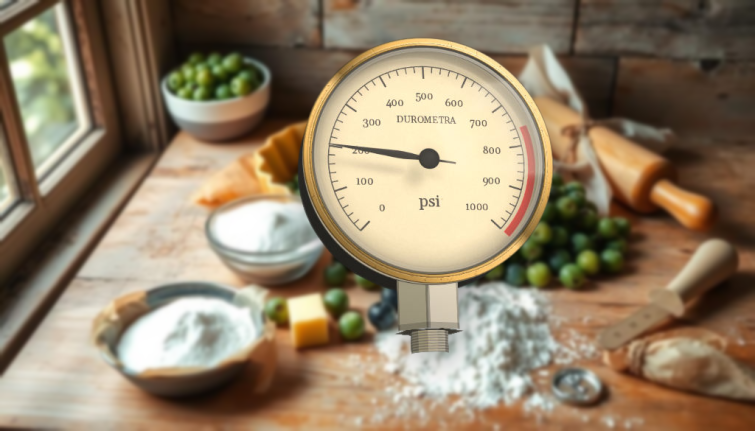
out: 200 psi
